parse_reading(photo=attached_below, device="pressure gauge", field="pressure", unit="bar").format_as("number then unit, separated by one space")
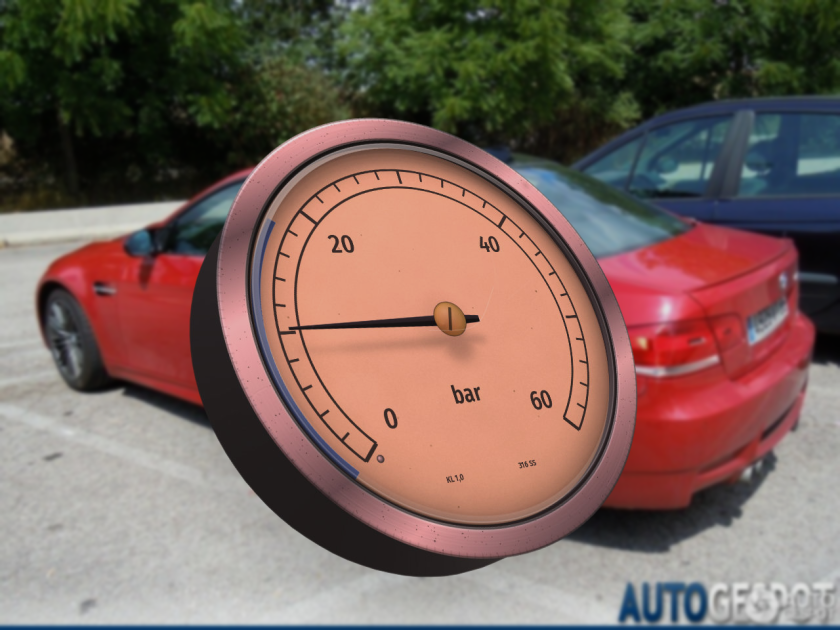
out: 10 bar
